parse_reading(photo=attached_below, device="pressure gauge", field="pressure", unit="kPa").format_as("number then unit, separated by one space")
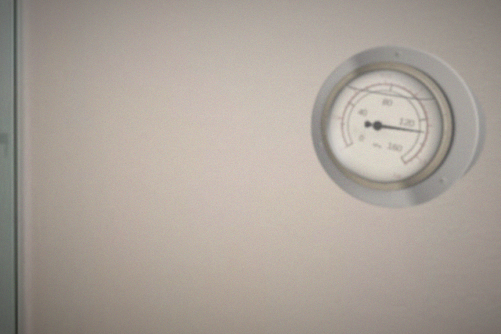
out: 130 kPa
